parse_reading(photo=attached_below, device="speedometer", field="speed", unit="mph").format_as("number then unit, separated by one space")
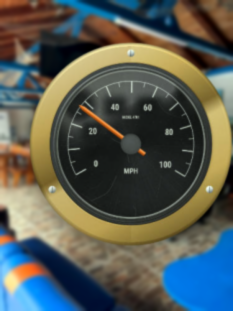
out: 27.5 mph
